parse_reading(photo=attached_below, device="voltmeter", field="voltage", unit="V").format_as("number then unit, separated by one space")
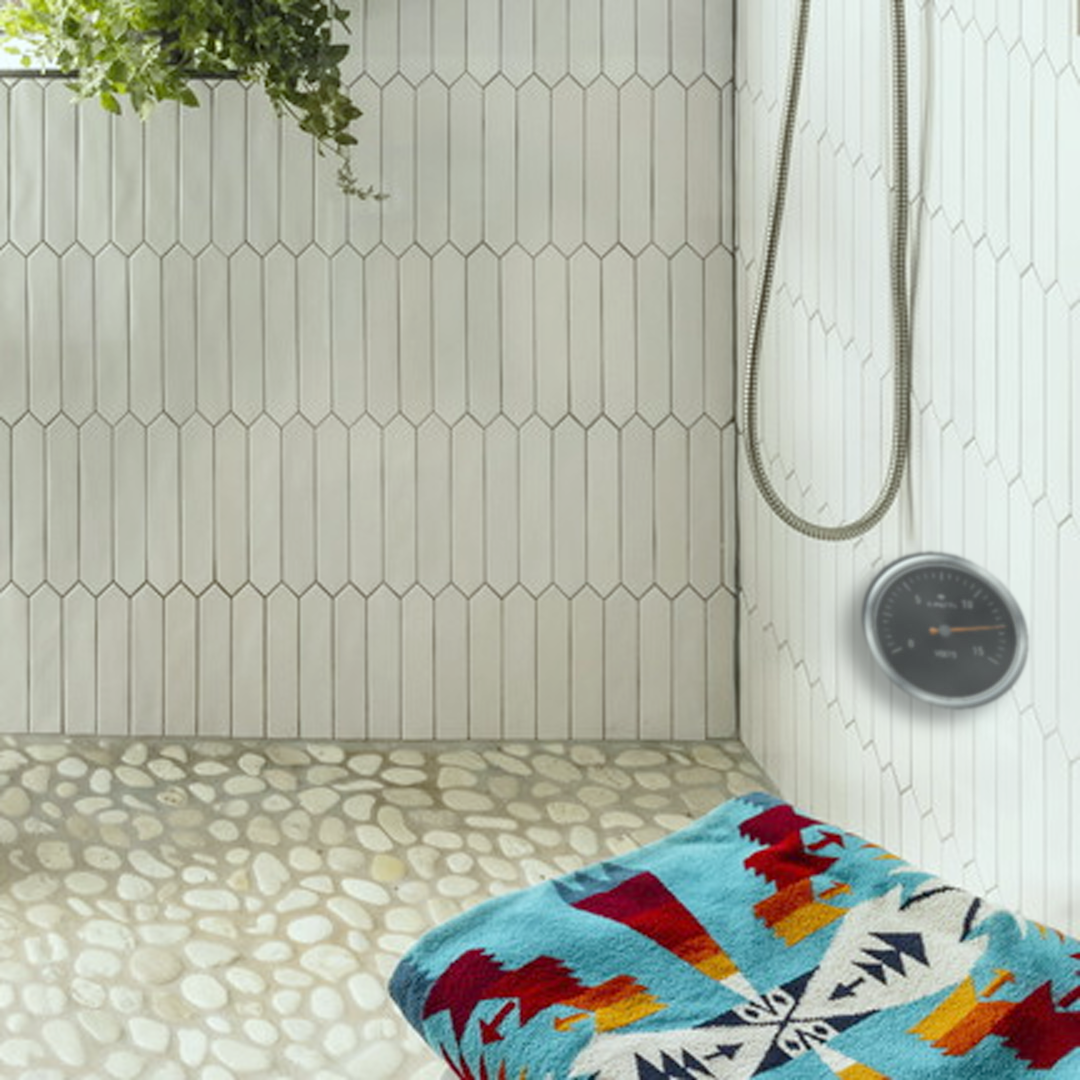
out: 12.5 V
